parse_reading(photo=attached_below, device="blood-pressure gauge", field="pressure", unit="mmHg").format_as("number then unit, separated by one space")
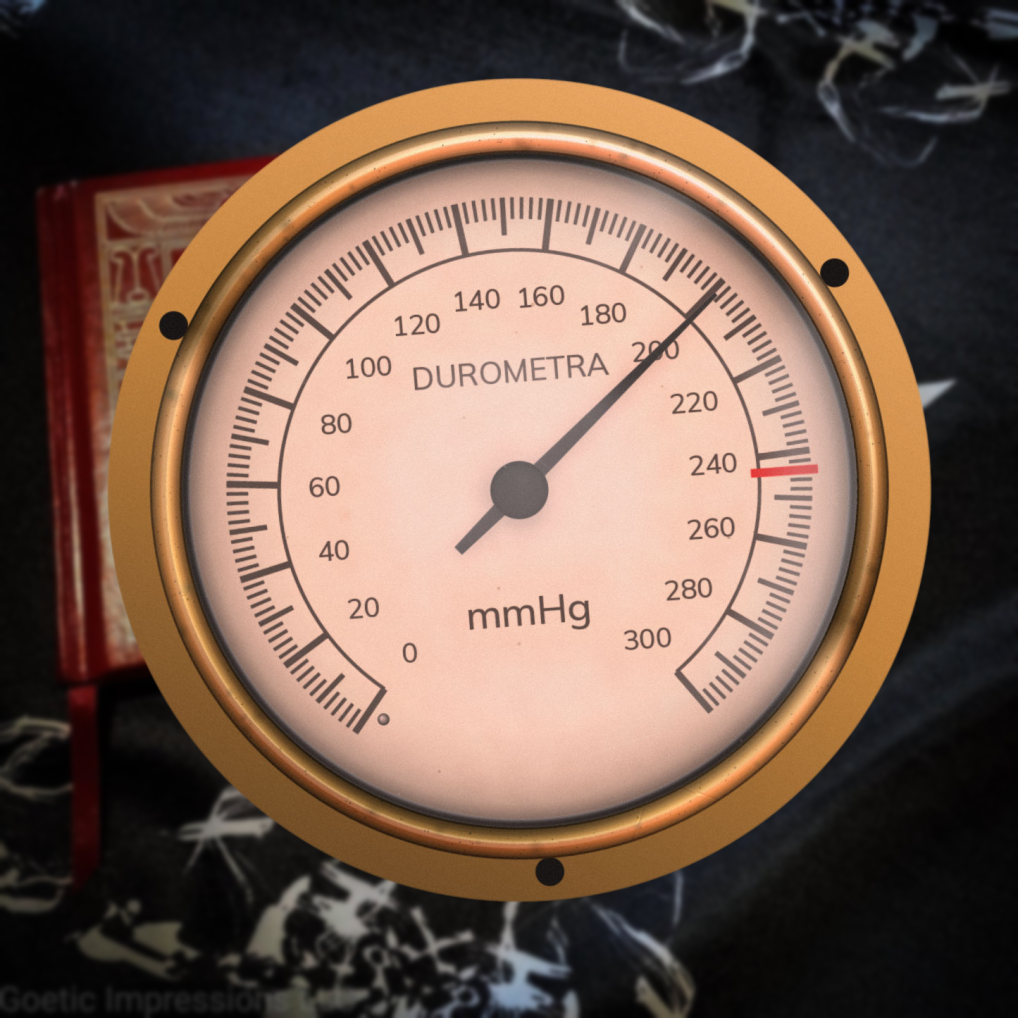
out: 201 mmHg
